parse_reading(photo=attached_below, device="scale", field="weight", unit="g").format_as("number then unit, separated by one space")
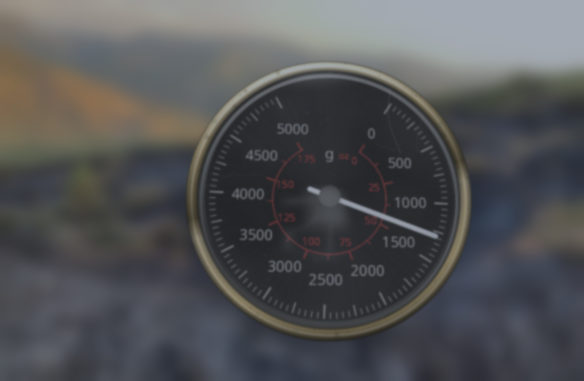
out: 1300 g
